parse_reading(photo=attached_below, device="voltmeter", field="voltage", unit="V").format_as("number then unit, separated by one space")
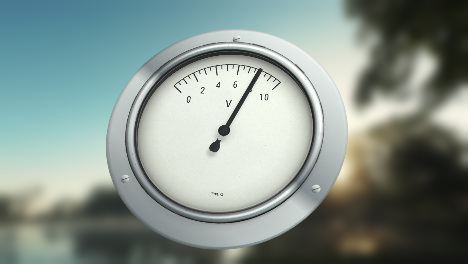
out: 8 V
